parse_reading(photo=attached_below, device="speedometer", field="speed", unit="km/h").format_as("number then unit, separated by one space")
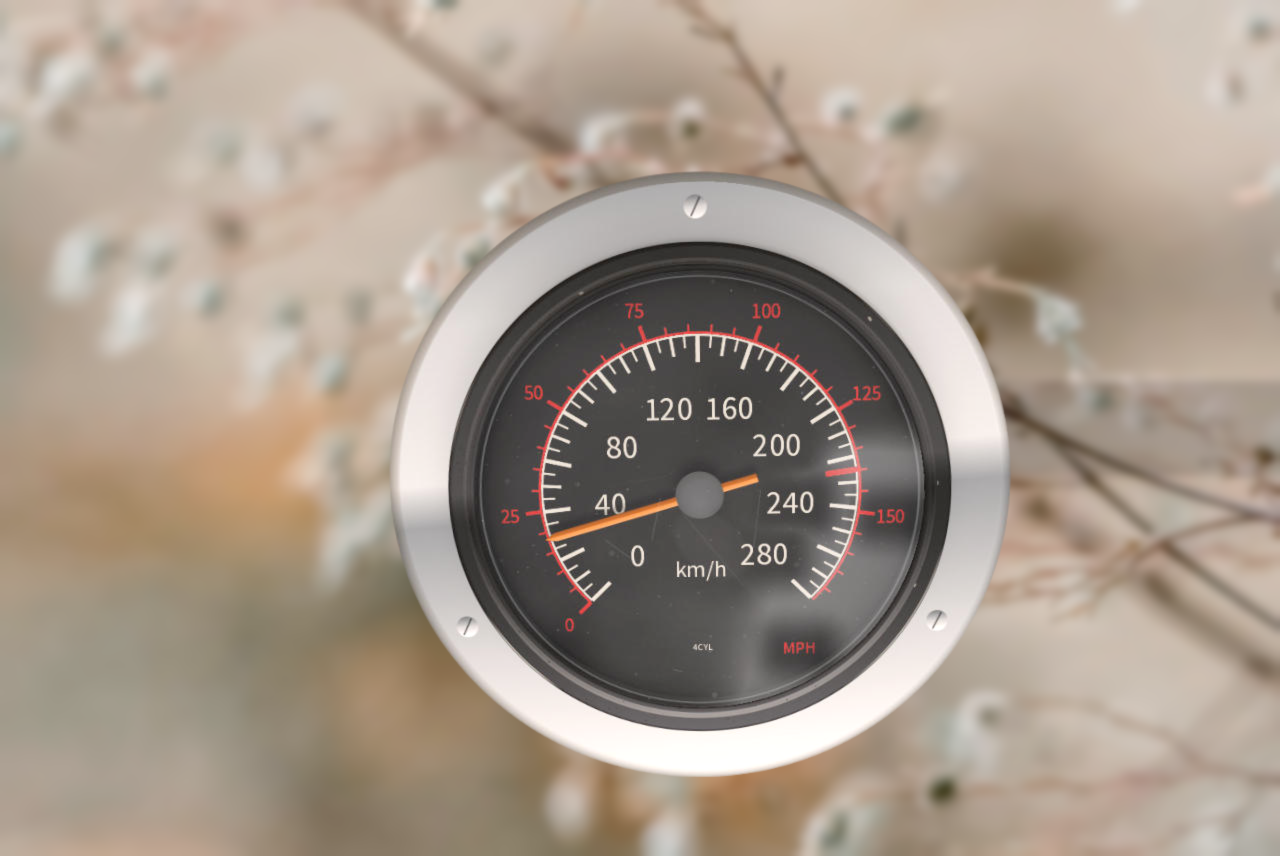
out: 30 km/h
